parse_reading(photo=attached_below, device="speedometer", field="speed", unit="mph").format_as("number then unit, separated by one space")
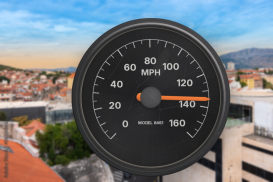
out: 135 mph
